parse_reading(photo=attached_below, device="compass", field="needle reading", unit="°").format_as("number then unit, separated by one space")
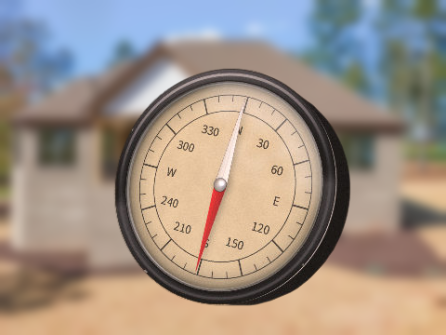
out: 180 °
